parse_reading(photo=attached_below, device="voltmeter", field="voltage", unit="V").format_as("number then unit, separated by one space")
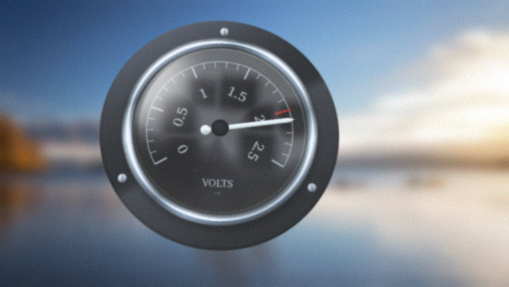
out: 2.1 V
